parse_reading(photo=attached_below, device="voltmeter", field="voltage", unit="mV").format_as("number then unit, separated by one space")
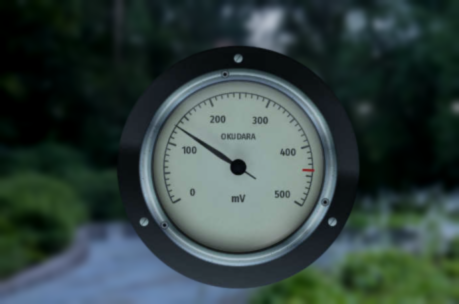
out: 130 mV
